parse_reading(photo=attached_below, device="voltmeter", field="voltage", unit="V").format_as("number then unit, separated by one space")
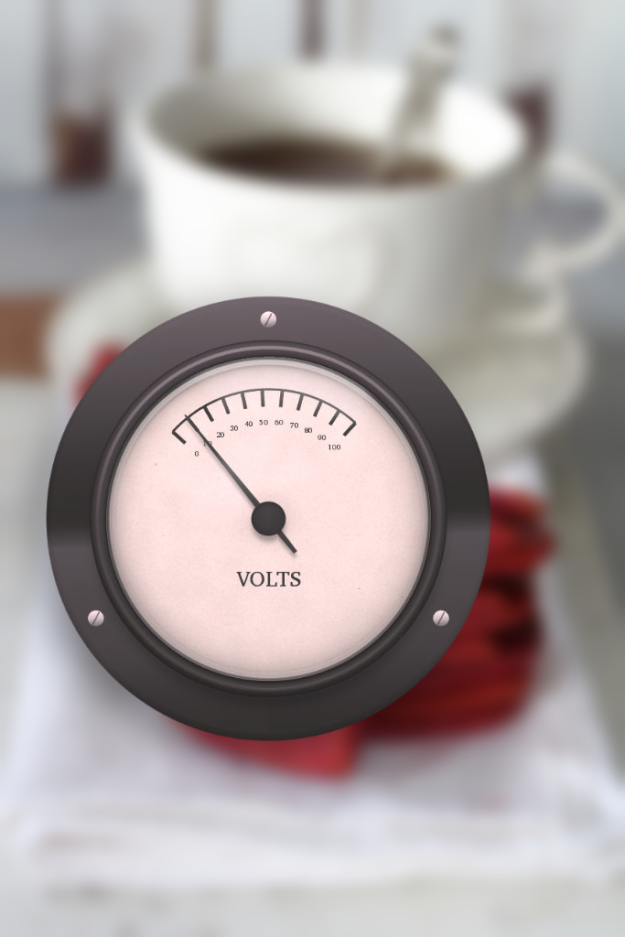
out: 10 V
